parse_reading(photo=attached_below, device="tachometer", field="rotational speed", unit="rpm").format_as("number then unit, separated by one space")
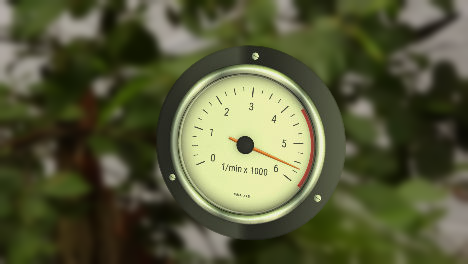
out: 5625 rpm
